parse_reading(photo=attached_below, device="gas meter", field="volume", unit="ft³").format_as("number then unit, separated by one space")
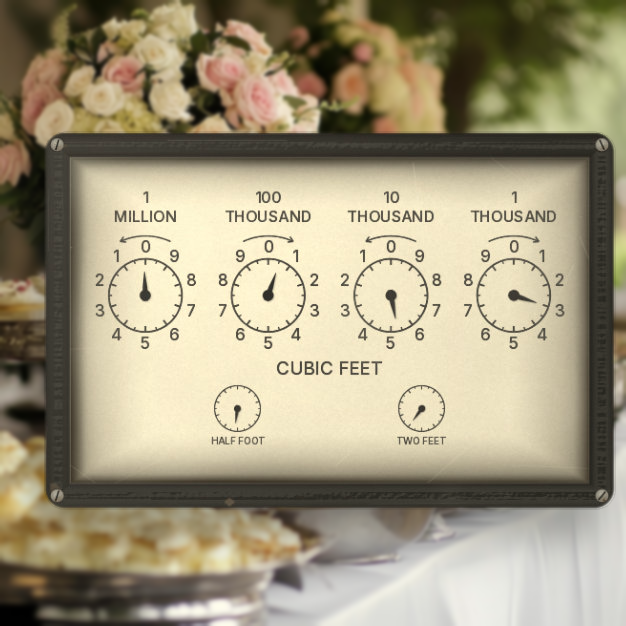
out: 5300 ft³
